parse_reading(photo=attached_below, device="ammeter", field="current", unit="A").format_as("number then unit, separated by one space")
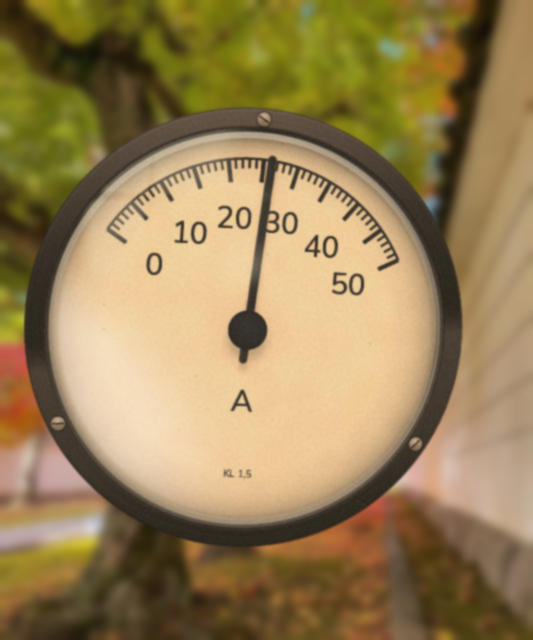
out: 26 A
